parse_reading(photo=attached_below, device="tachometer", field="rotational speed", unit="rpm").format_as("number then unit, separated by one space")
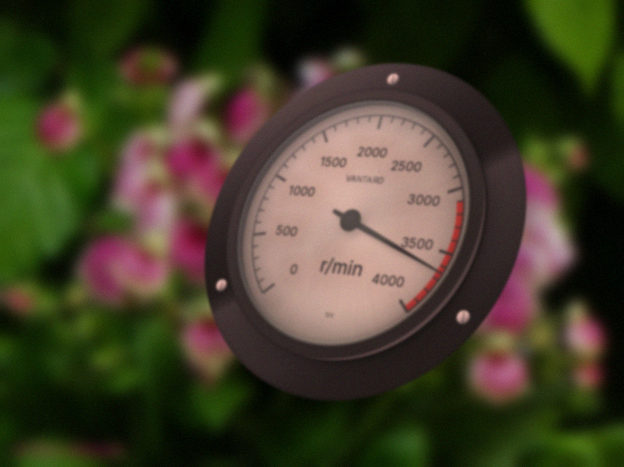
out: 3650 rpm
